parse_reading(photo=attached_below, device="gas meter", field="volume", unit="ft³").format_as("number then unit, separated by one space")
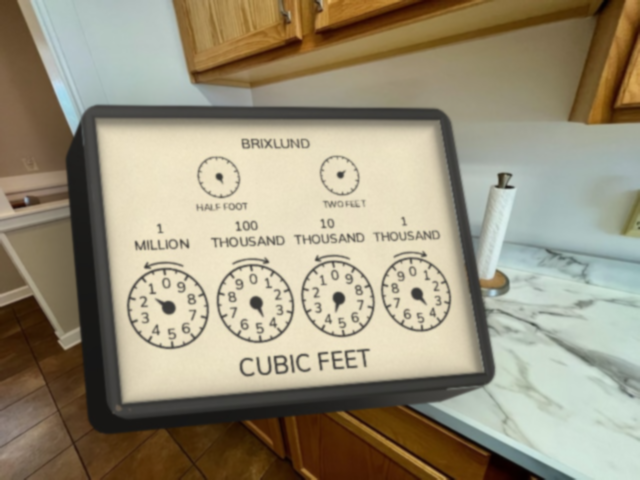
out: 144400 ft³
